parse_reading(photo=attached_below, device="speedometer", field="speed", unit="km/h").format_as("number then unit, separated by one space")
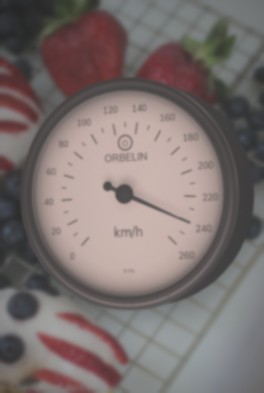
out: 240 km/h
